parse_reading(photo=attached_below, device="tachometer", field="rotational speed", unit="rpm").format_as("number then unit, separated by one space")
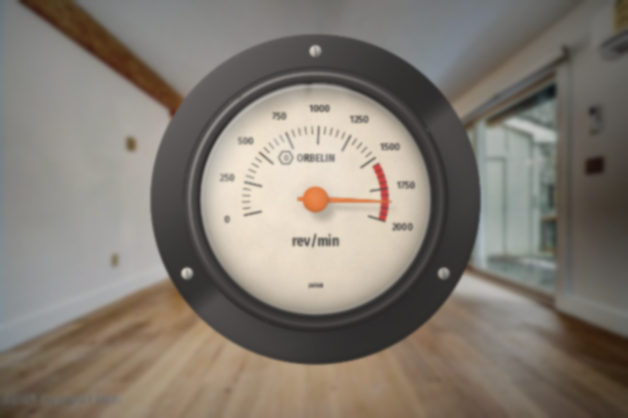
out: 1850 rpm
